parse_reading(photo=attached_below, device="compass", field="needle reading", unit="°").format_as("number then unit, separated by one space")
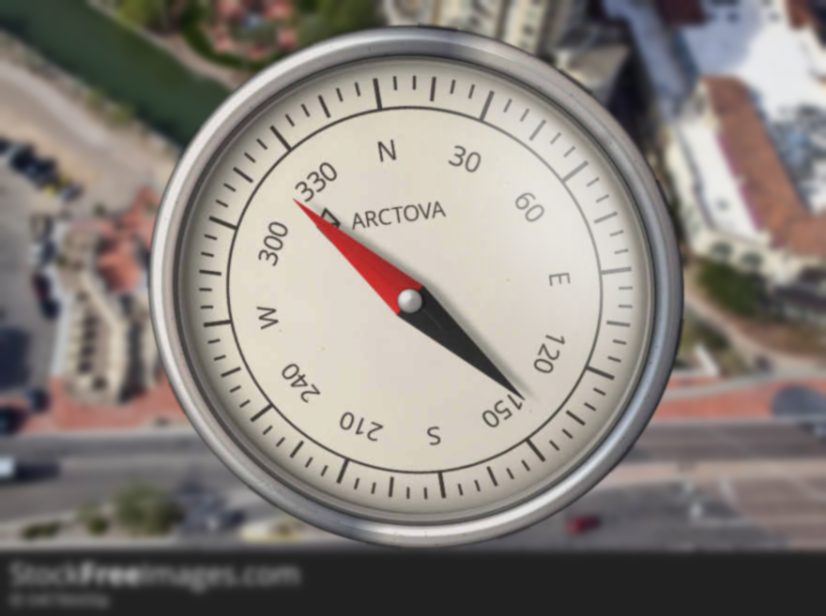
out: 320 °
